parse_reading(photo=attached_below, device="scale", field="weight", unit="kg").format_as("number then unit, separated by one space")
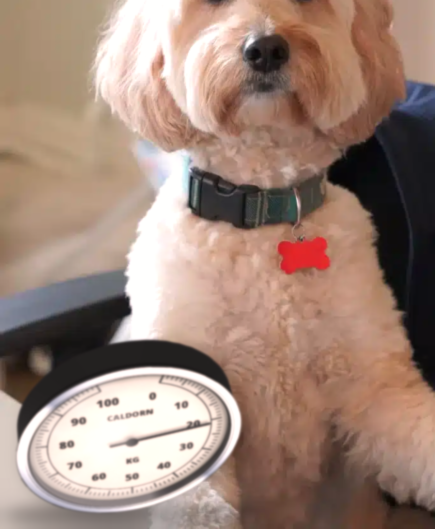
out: 20 kg
